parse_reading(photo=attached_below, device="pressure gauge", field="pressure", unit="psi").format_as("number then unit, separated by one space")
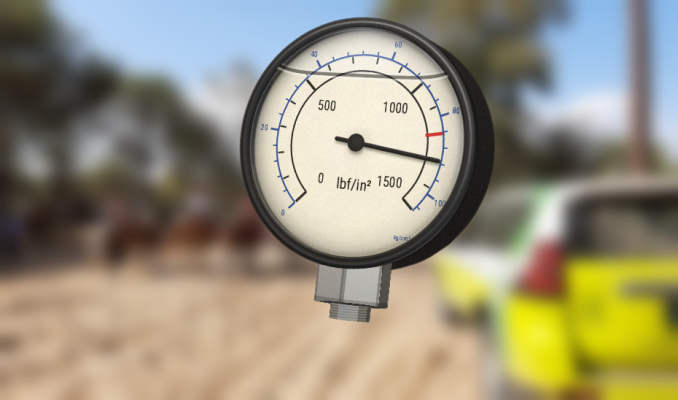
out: 1300 psi
